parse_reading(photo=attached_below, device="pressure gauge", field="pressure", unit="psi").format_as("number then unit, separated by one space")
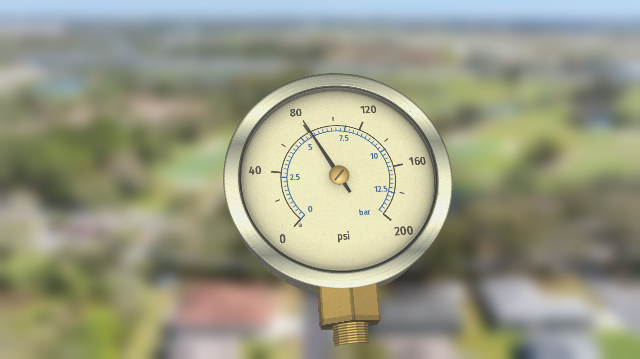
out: 80 psi
